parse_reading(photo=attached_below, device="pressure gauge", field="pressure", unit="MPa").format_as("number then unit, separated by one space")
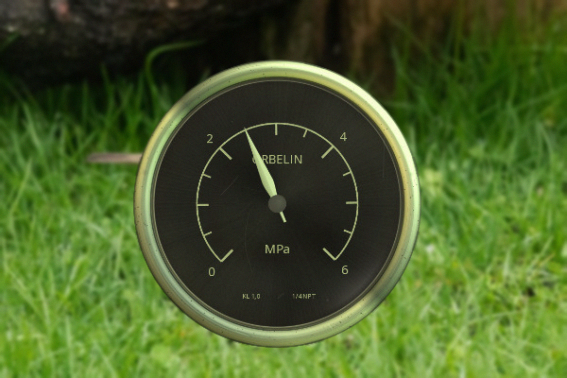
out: 2.5 MPa
